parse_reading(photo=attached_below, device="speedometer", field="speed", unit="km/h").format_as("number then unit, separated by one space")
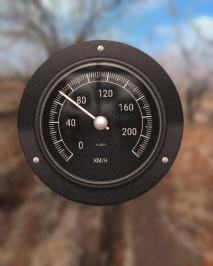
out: 70 km/h
